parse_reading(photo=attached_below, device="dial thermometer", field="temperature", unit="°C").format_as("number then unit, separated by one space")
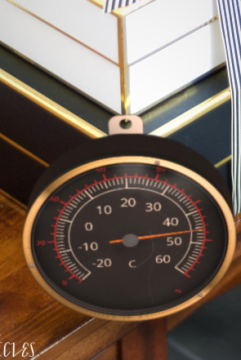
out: 45 °C
